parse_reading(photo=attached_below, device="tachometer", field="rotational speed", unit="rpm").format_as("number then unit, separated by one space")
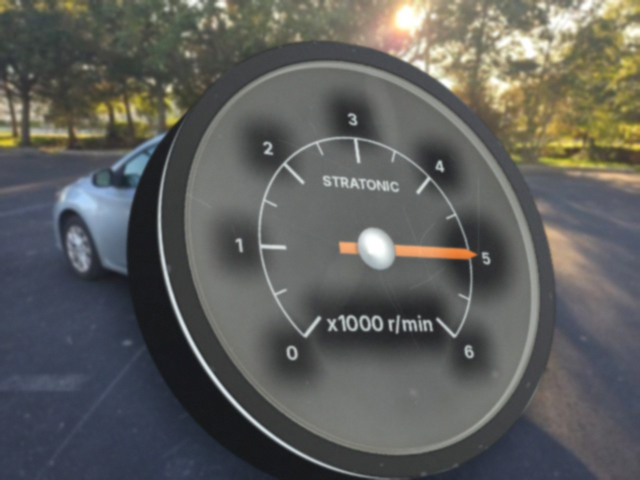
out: 5000 rpm
